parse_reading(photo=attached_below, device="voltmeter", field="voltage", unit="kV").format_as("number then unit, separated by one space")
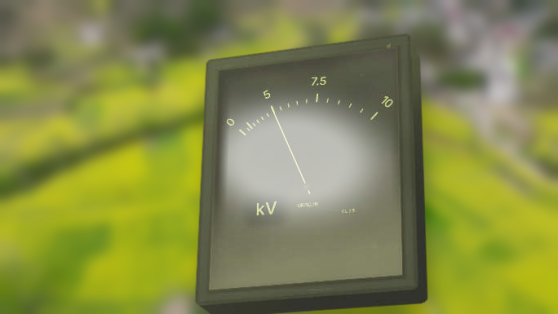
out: 5 kV
